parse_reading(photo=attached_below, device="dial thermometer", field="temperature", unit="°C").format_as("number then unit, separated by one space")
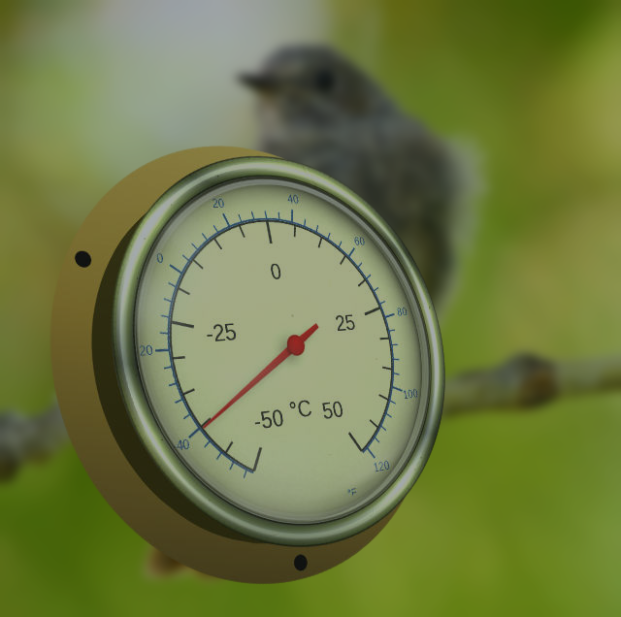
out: -40 °C
